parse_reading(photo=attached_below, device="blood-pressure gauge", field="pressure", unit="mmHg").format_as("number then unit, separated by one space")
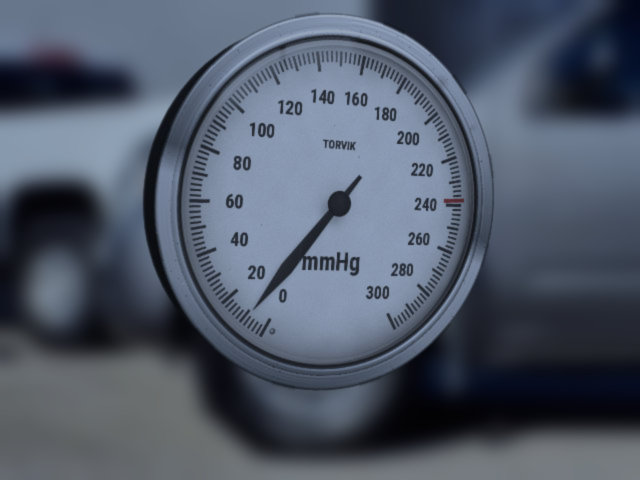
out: 10 mmHg
